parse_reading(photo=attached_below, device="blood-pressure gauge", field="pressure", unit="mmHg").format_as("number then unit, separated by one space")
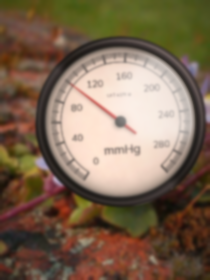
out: 100 mmHg
